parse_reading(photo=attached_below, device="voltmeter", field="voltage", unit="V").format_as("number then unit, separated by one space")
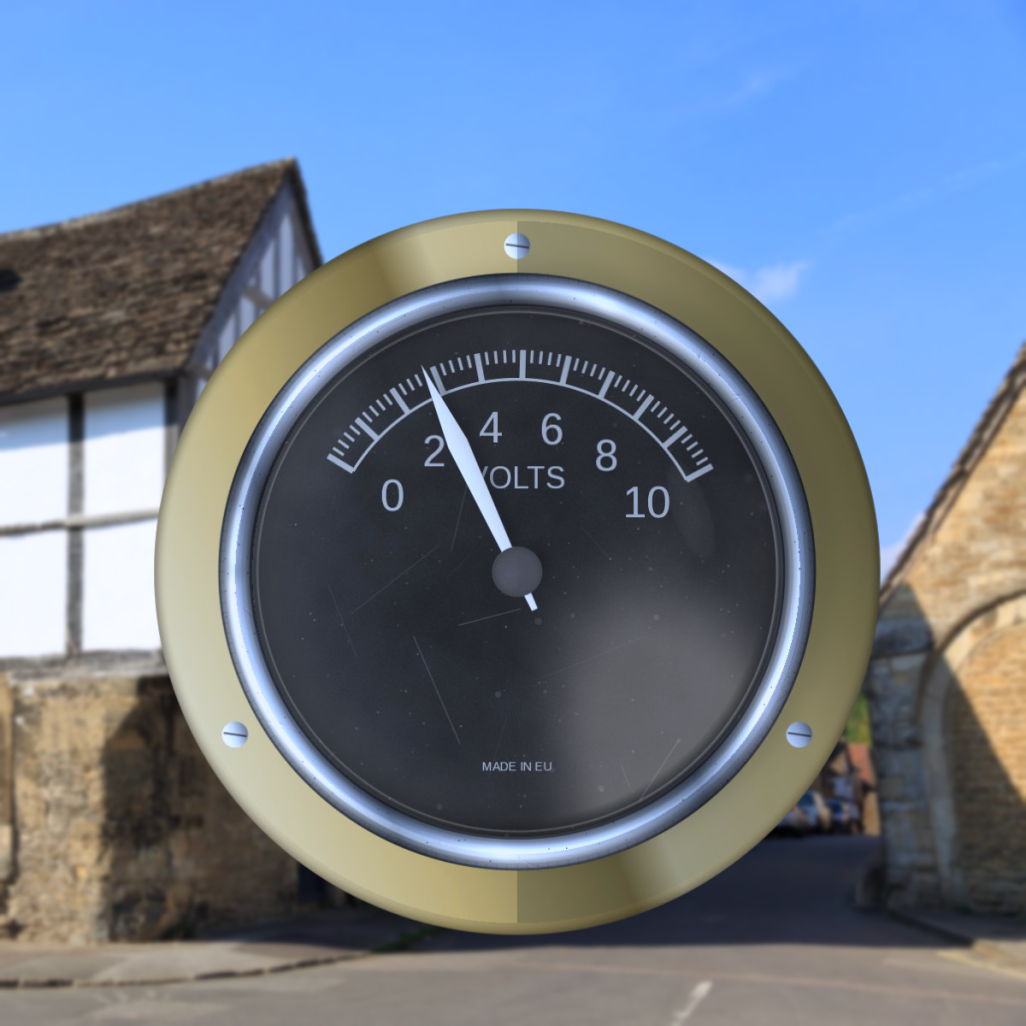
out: 2.8 V
